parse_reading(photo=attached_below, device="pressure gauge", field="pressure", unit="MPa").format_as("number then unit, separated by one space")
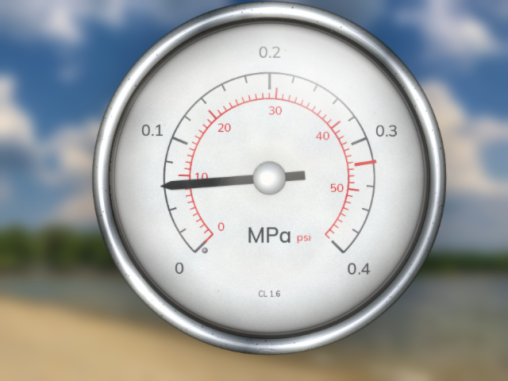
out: 0.06 MPa
